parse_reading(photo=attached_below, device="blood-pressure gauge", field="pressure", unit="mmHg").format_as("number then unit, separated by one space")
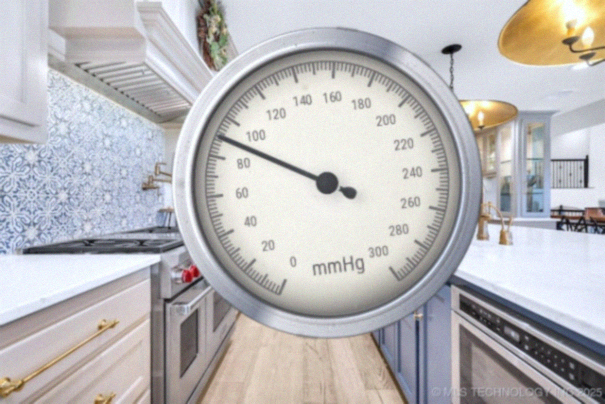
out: 90 mmHg
